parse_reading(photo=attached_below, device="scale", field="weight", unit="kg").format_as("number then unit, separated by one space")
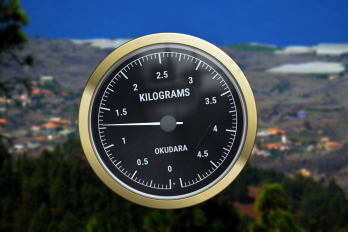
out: 1.3 kg
